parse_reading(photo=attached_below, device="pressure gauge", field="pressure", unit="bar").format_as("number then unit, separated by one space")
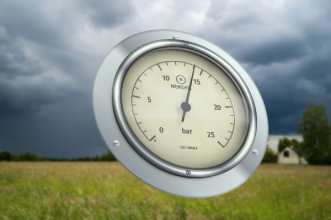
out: 14 bar
